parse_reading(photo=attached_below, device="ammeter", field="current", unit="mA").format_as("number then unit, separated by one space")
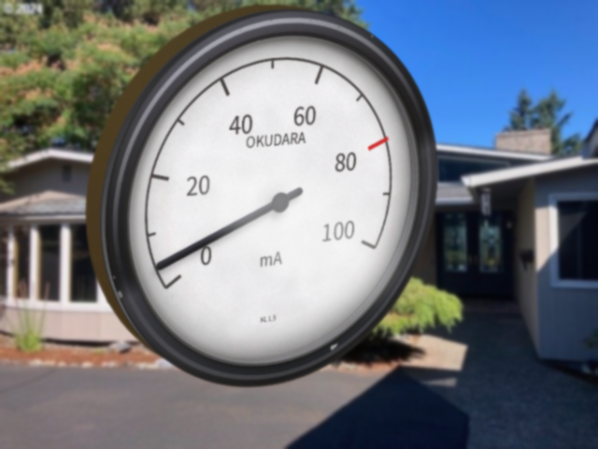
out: 5 mA
